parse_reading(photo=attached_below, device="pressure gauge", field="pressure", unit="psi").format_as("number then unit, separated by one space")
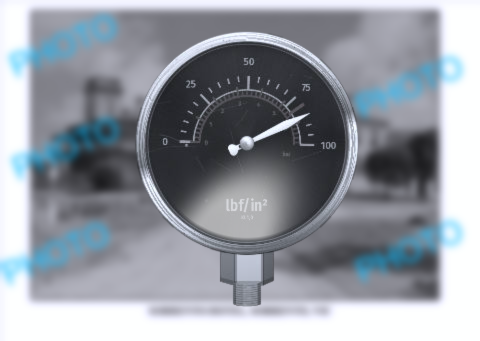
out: 85 psi
